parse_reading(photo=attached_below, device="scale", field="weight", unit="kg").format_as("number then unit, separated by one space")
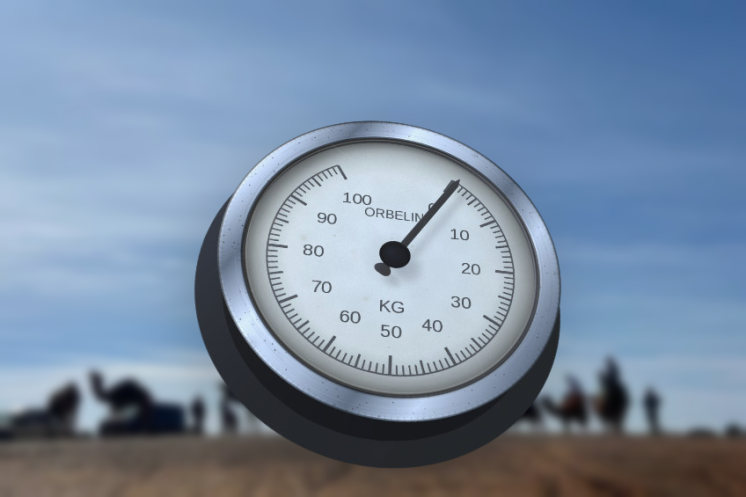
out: 1 kg
